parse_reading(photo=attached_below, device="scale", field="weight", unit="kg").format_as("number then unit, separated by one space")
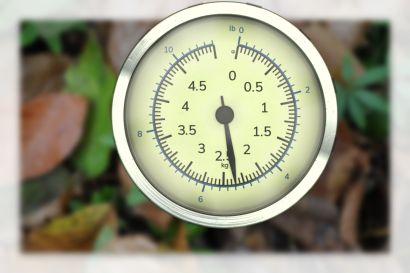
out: 2.35 kg
